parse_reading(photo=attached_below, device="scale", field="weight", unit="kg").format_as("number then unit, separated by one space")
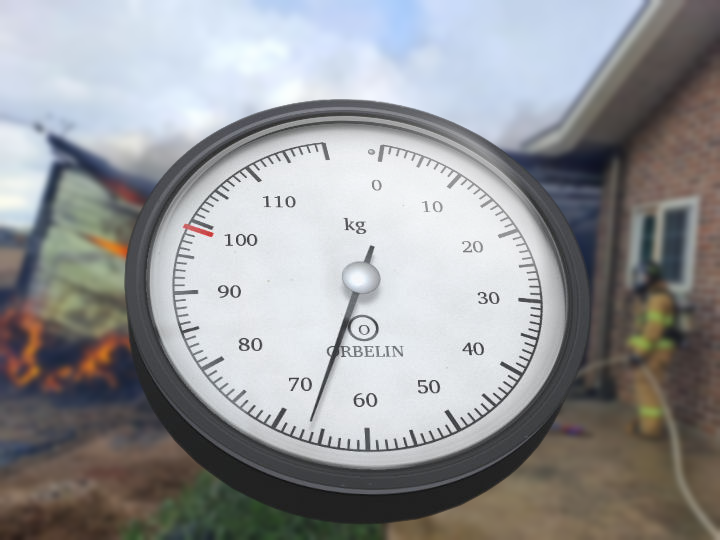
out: 66.5 kg
